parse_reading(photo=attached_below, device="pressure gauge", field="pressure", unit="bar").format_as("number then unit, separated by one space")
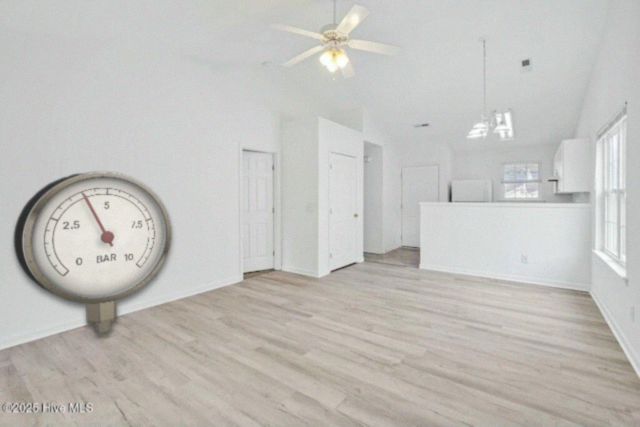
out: 4 bar
